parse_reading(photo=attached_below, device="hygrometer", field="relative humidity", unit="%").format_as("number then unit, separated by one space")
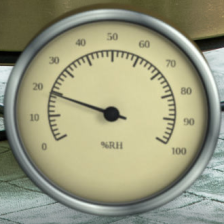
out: 20 %
